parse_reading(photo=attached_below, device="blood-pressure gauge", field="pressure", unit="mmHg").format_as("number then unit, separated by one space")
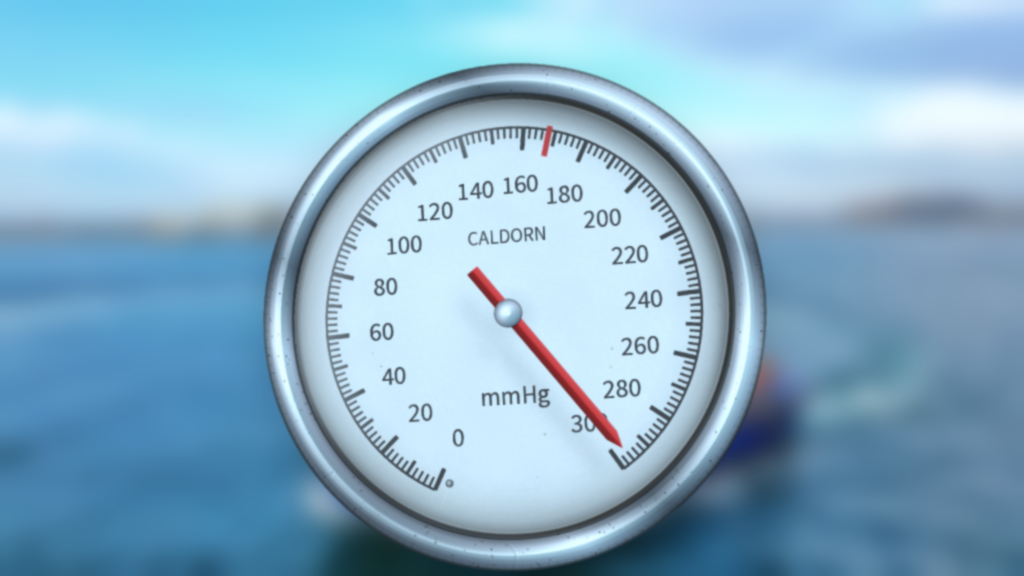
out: 296 mmHg
